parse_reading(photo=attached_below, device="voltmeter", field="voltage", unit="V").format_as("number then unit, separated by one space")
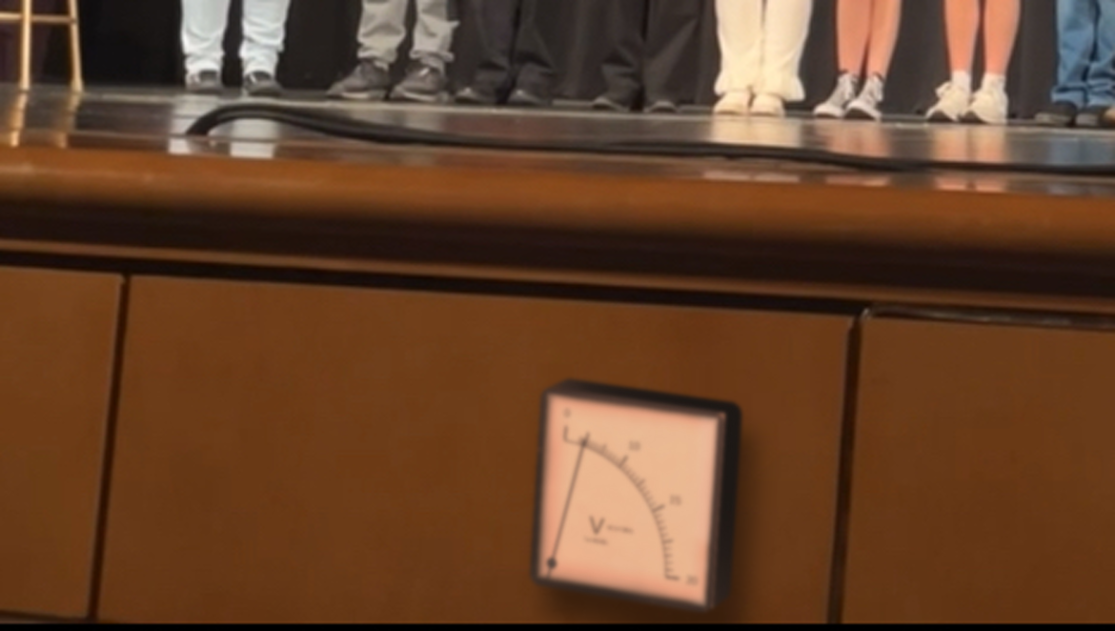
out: 5 V
